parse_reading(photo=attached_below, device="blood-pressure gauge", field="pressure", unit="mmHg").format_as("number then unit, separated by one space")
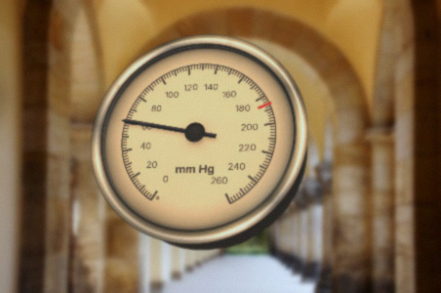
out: 60 mmHg
